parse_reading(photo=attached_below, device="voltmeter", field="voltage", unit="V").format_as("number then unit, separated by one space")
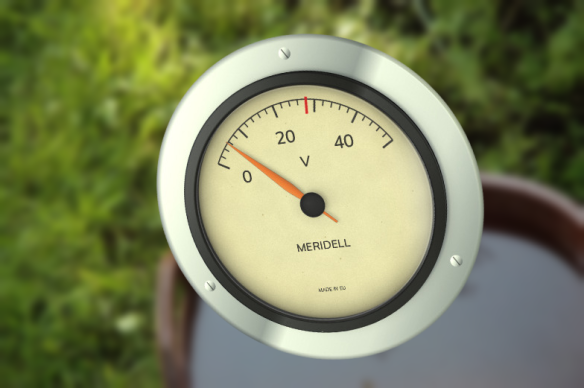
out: 6 V
